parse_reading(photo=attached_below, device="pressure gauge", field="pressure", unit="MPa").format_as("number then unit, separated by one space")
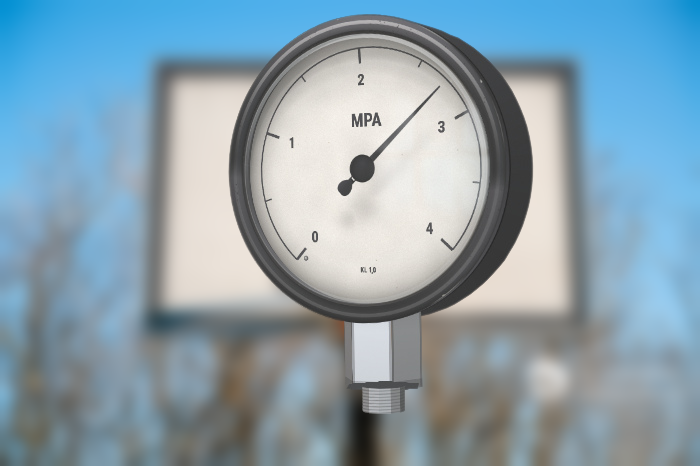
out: 2.75 MPa
